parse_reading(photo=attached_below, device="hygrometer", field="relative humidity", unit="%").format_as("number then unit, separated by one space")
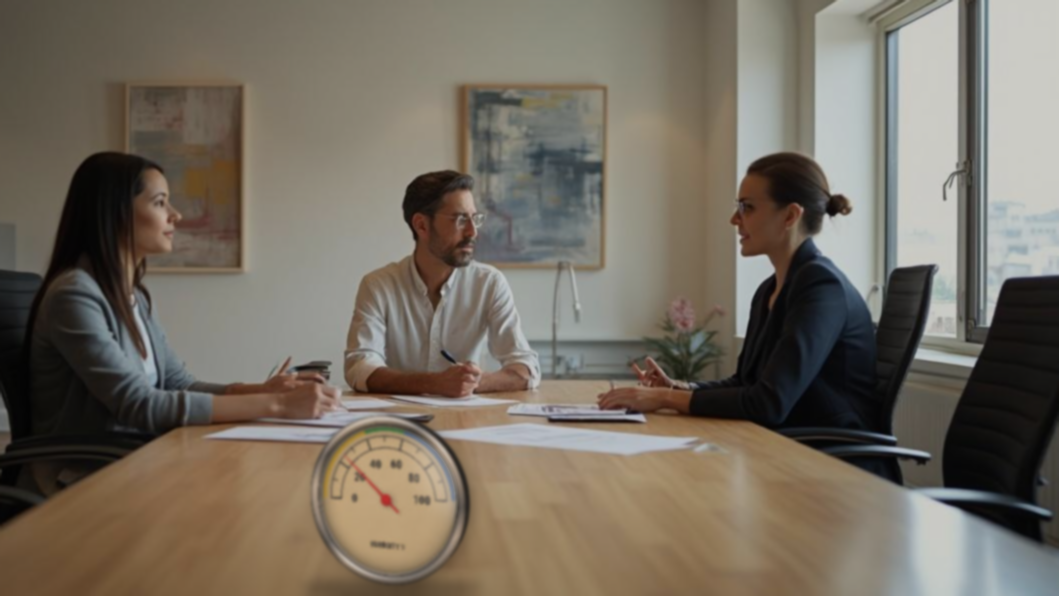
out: 25 %
